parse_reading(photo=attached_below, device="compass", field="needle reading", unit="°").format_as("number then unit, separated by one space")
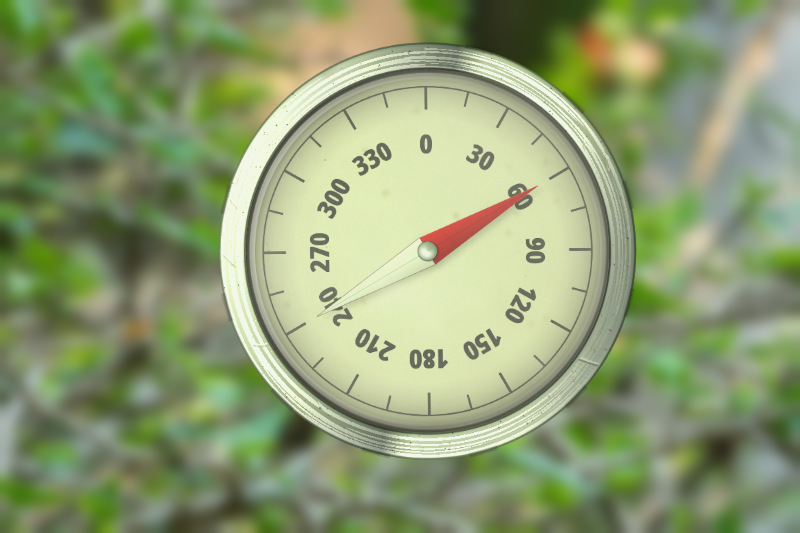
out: 60 °
